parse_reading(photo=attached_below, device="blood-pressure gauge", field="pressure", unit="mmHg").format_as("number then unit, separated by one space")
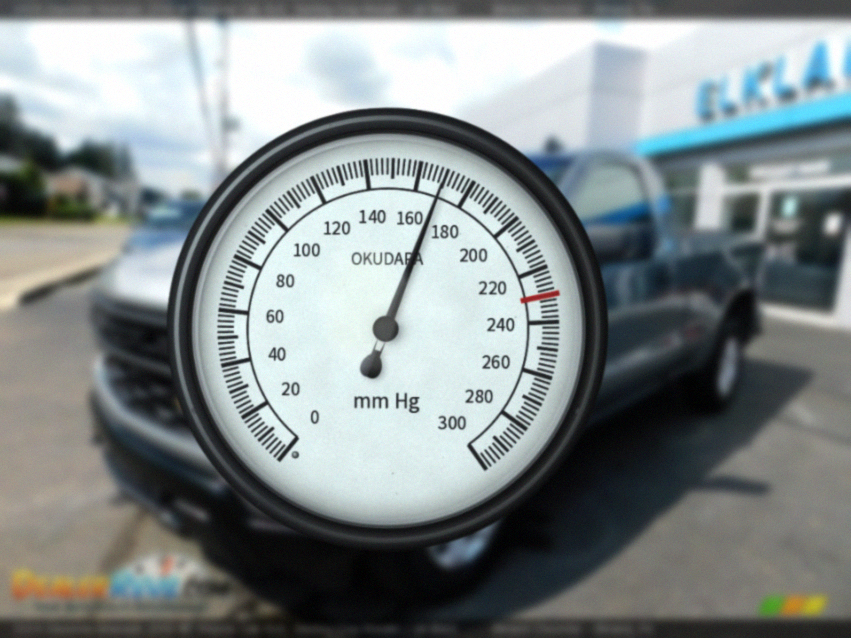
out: 170 mmHg
